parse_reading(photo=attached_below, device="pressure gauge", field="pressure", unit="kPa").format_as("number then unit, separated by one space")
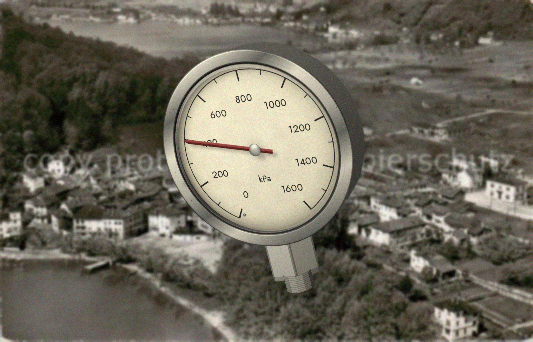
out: 400 kPa
